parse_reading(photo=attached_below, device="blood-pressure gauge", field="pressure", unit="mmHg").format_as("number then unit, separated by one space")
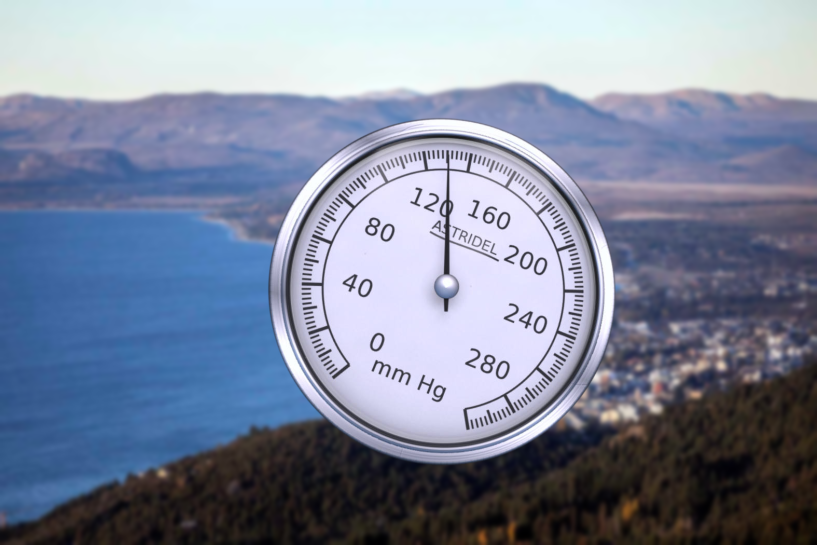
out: 130 mmHg
